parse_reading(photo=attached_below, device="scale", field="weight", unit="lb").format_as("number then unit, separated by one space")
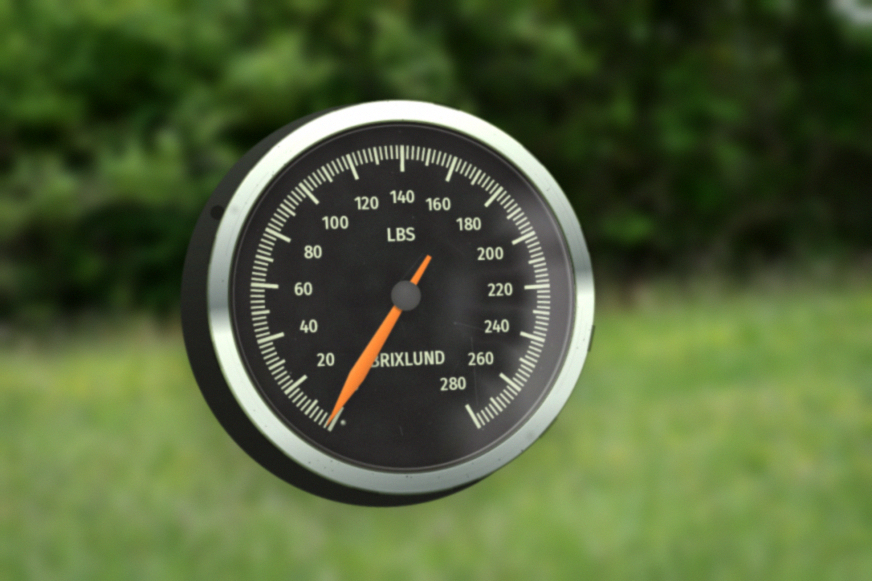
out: 2 lb
